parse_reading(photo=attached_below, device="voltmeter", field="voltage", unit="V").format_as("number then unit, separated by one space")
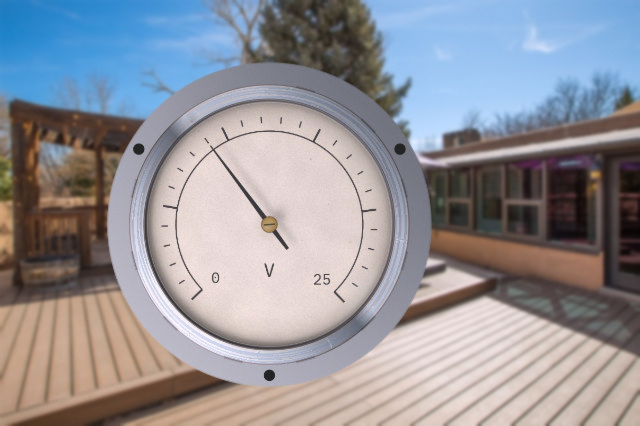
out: 9 V
